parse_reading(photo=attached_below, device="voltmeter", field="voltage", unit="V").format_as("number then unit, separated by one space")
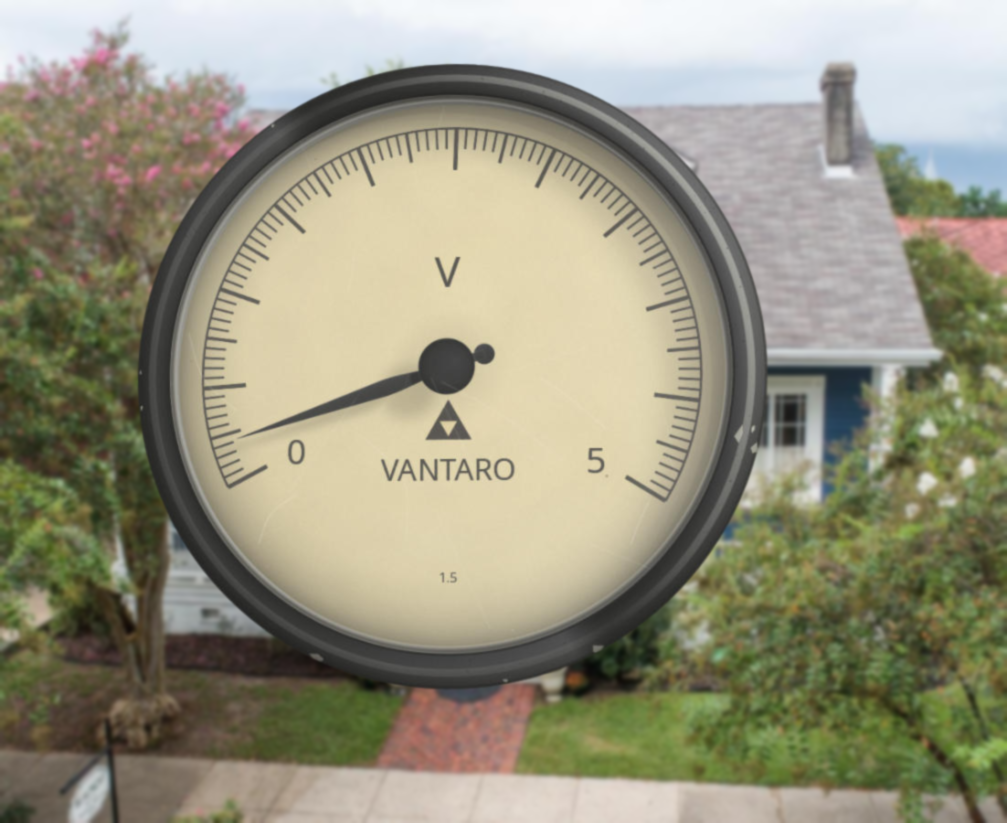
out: 0.2 V
